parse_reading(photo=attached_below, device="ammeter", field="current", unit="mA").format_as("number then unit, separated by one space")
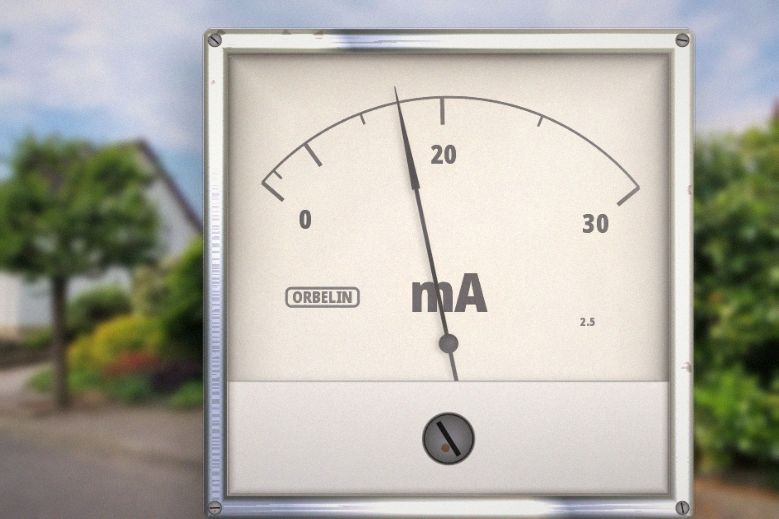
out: 17.5 mA
